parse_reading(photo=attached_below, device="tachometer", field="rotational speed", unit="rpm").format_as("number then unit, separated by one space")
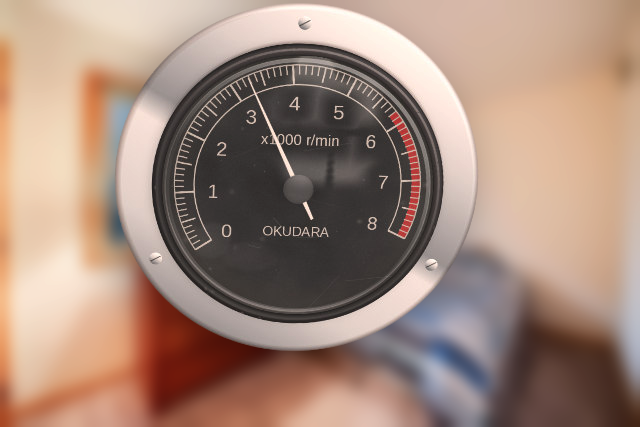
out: 3300 rpm
